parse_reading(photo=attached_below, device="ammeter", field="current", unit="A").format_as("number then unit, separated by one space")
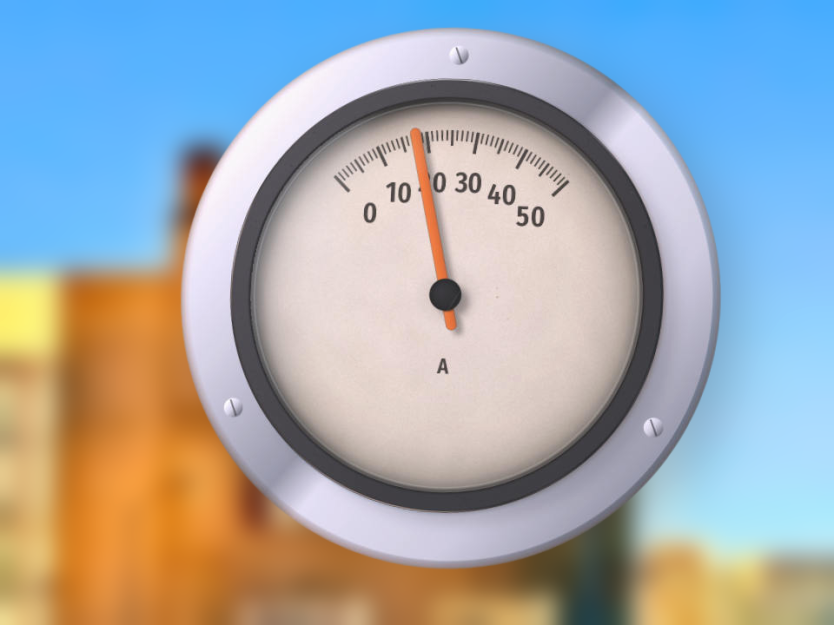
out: 18 A
